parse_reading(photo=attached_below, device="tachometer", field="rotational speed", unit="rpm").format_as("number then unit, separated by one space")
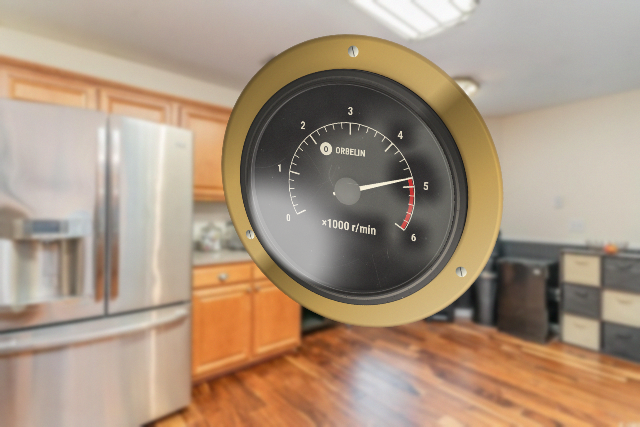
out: 4800 rpm
